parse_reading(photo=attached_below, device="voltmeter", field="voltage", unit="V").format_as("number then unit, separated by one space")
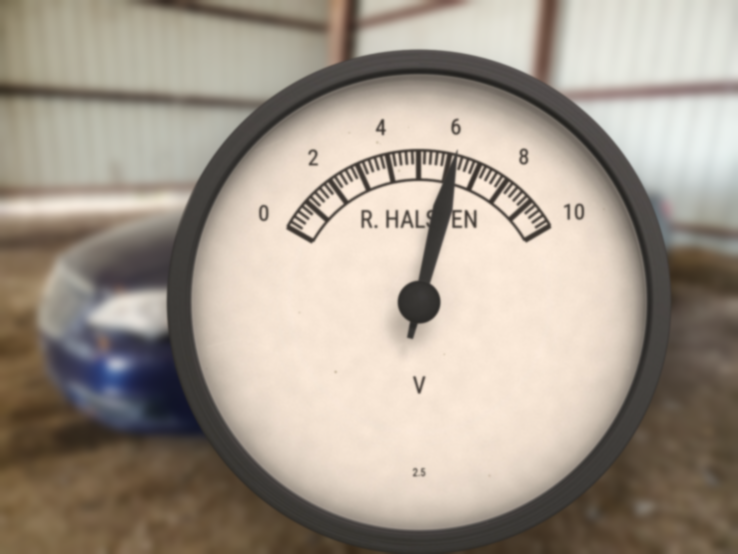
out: 6.2 V
